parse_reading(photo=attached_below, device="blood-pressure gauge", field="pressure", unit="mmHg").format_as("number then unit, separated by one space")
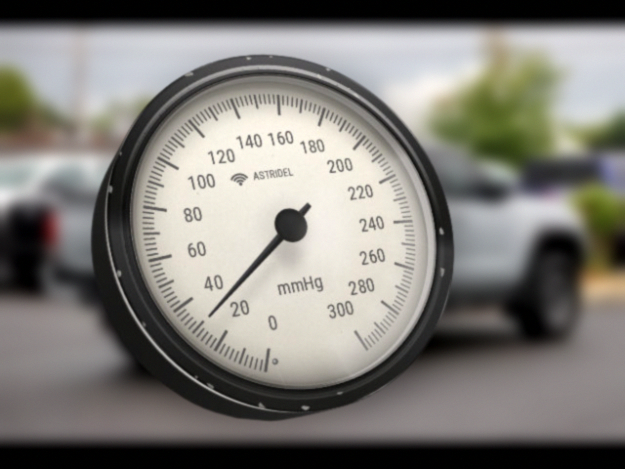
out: 30 mmHg
